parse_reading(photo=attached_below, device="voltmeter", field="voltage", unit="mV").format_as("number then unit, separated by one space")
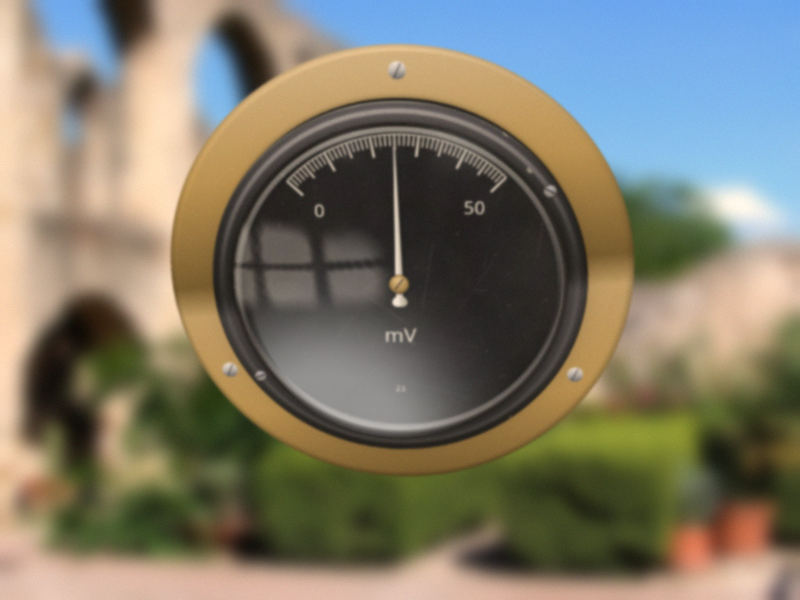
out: 25 mV
